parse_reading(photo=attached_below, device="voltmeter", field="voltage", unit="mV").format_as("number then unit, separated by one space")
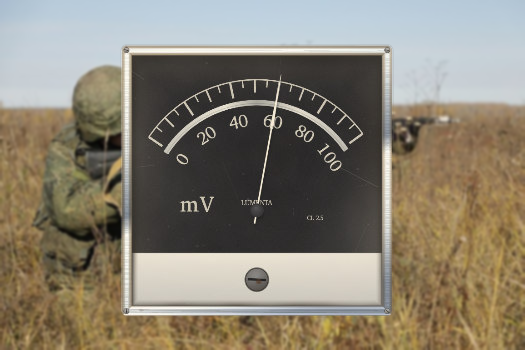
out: 60 mV
